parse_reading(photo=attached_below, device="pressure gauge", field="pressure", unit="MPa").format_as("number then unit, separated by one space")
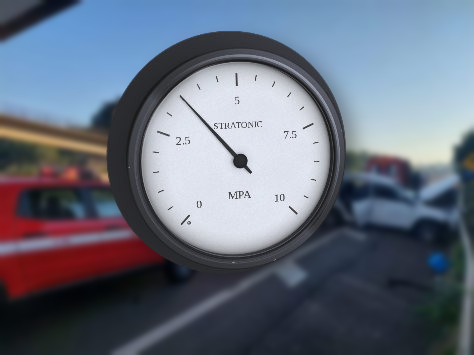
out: 3.5 MPa
